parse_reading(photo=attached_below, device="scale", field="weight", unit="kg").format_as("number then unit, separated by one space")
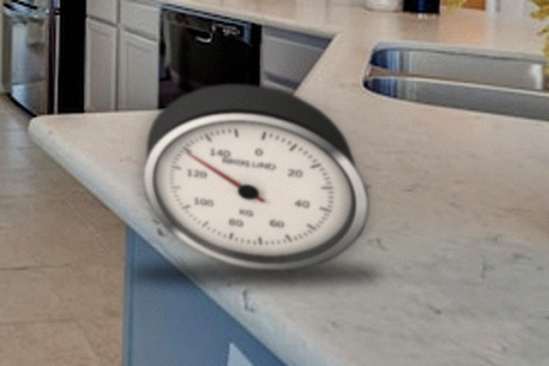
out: 130 kg
